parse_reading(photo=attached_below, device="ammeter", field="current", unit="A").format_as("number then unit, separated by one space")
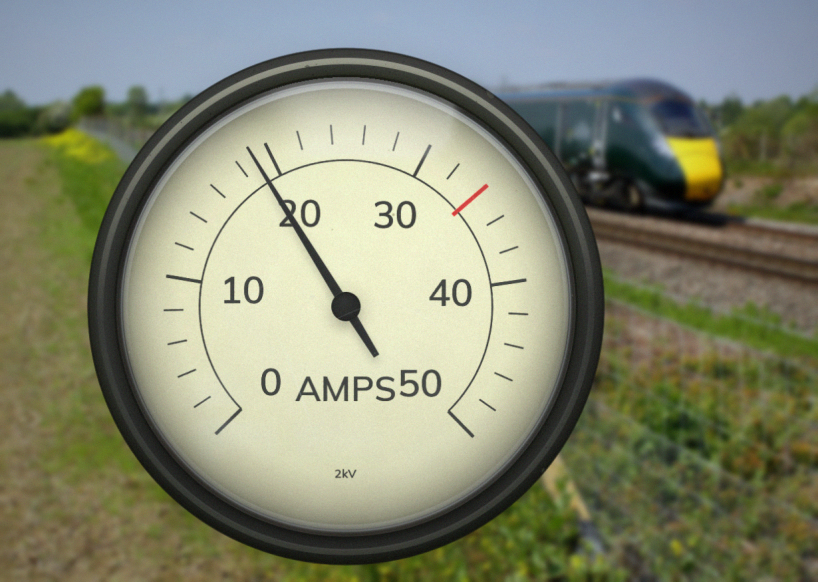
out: 19 A
